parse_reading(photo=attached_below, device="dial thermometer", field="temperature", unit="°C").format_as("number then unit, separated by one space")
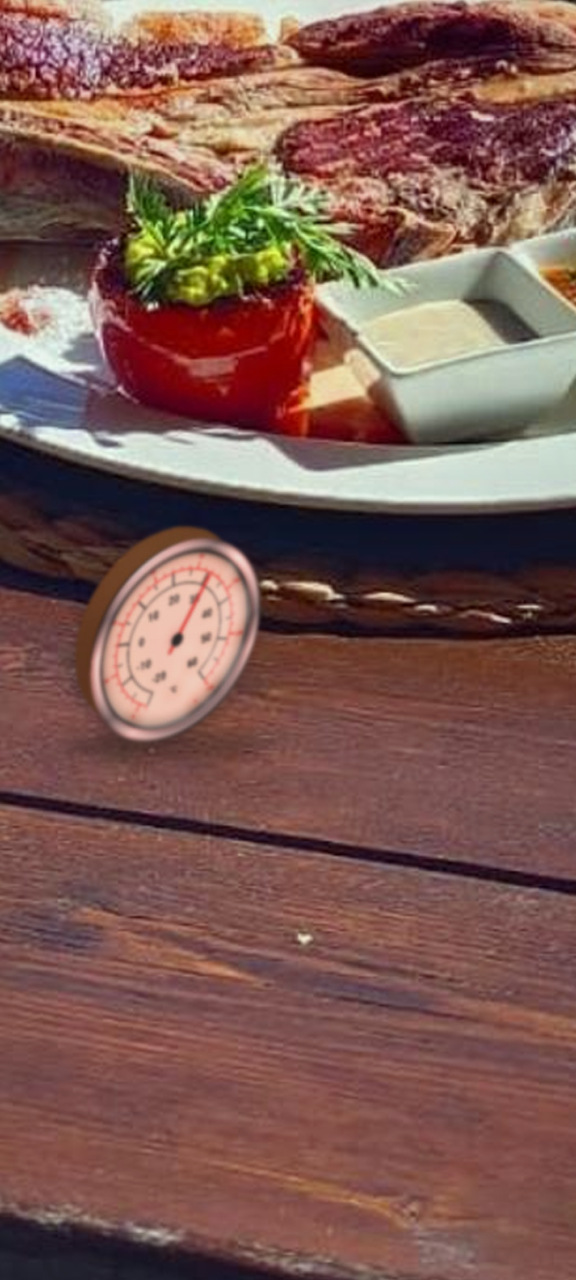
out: 30 °C
